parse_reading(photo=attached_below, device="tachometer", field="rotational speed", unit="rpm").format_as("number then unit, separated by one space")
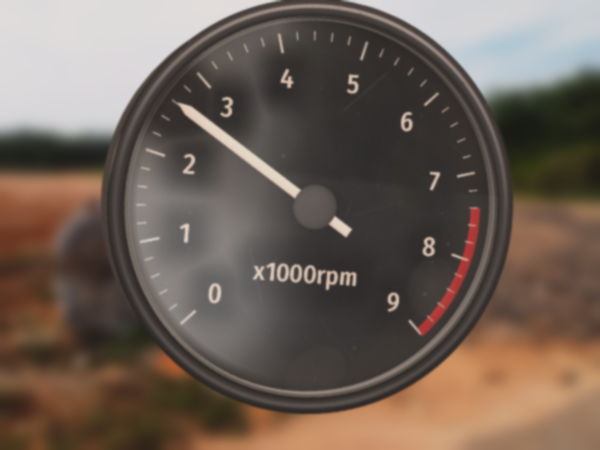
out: 2600 rpm
